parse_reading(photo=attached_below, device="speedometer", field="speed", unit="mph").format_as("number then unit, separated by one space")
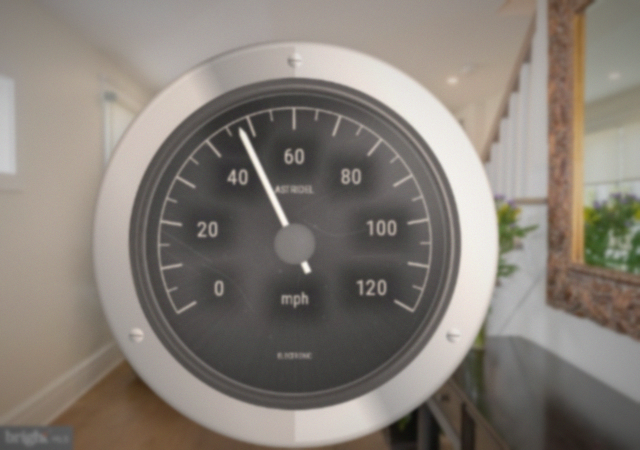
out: 47.5 mph
